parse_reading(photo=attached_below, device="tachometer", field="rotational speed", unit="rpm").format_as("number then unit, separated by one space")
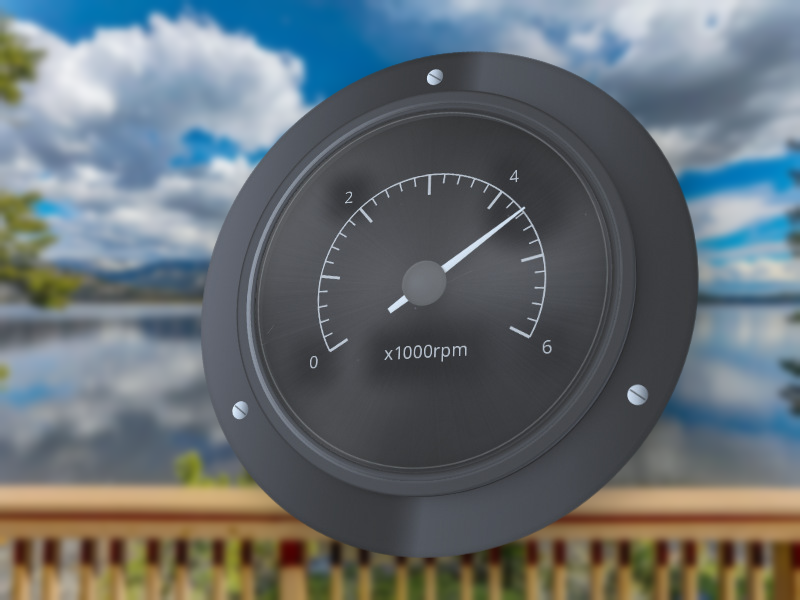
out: 4400 rpm
